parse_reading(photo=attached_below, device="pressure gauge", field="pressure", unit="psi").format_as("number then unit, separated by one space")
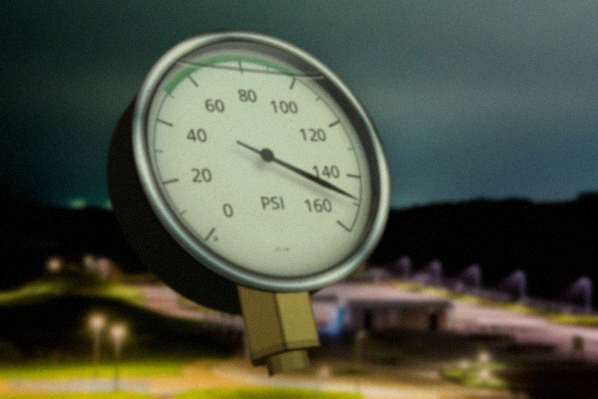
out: 150 psi
